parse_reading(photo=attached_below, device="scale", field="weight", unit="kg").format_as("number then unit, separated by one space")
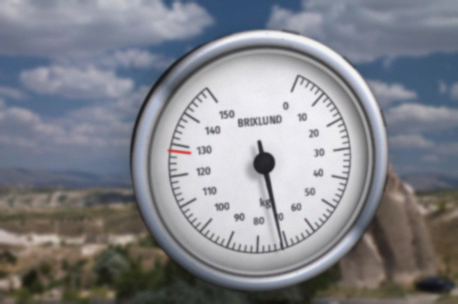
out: 72 kg
